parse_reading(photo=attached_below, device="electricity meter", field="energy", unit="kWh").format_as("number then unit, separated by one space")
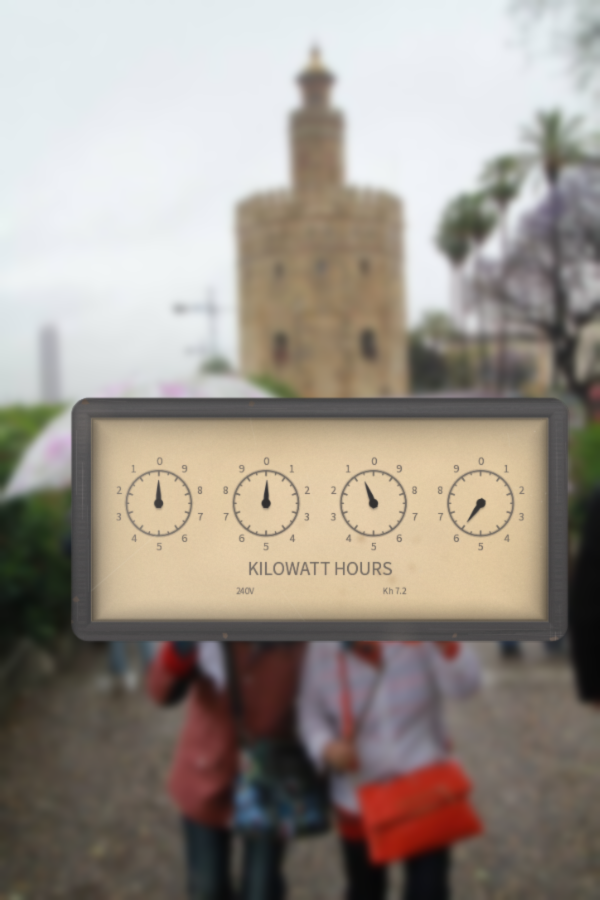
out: 6 kWh
